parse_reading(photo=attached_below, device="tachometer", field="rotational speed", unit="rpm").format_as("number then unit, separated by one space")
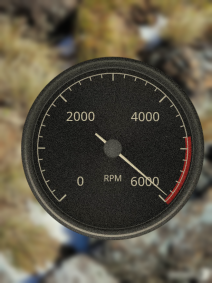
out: 5900 rpm
